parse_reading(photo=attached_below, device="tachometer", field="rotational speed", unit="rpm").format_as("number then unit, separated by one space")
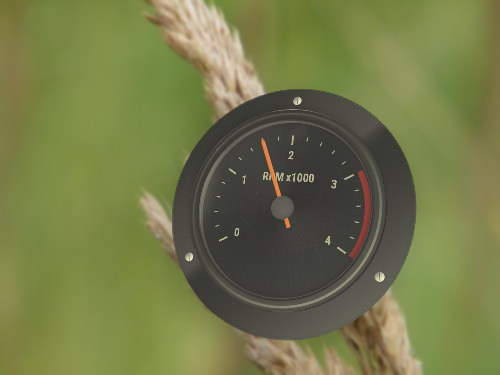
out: 1600 rpm
